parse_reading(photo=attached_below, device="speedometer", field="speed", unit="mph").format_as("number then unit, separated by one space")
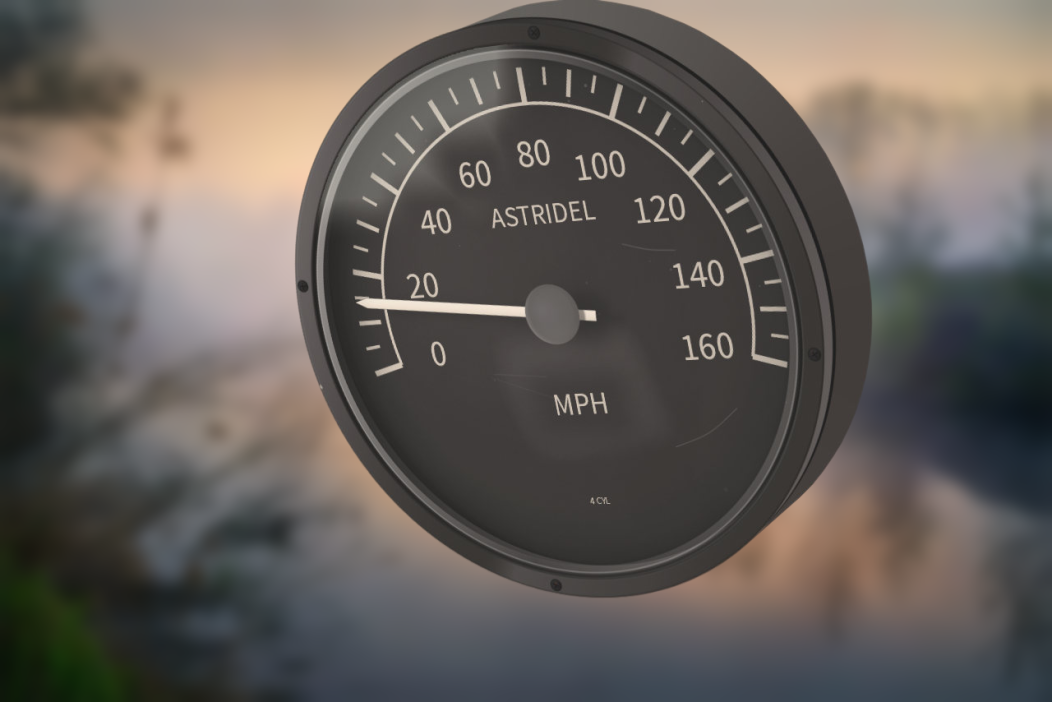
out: 15 mph
